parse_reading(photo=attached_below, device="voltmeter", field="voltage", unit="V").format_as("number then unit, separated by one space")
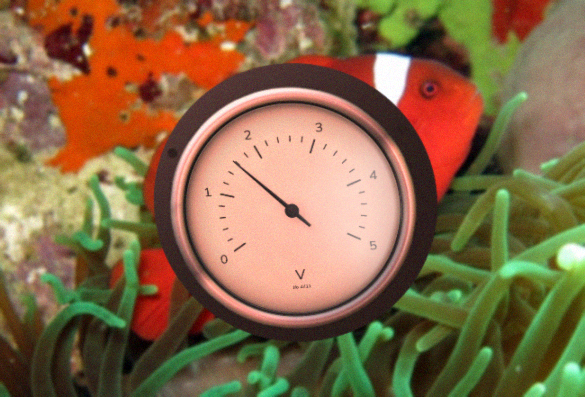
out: 1.6 V
